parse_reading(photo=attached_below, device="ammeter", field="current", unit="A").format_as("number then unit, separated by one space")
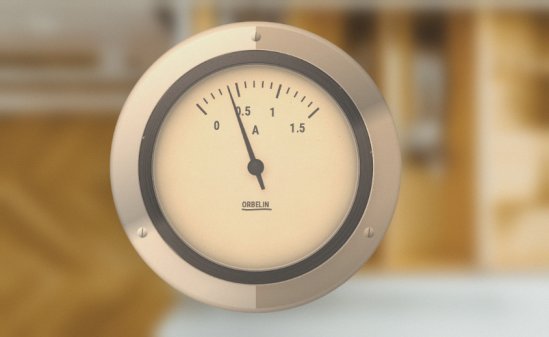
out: 0.4 A
